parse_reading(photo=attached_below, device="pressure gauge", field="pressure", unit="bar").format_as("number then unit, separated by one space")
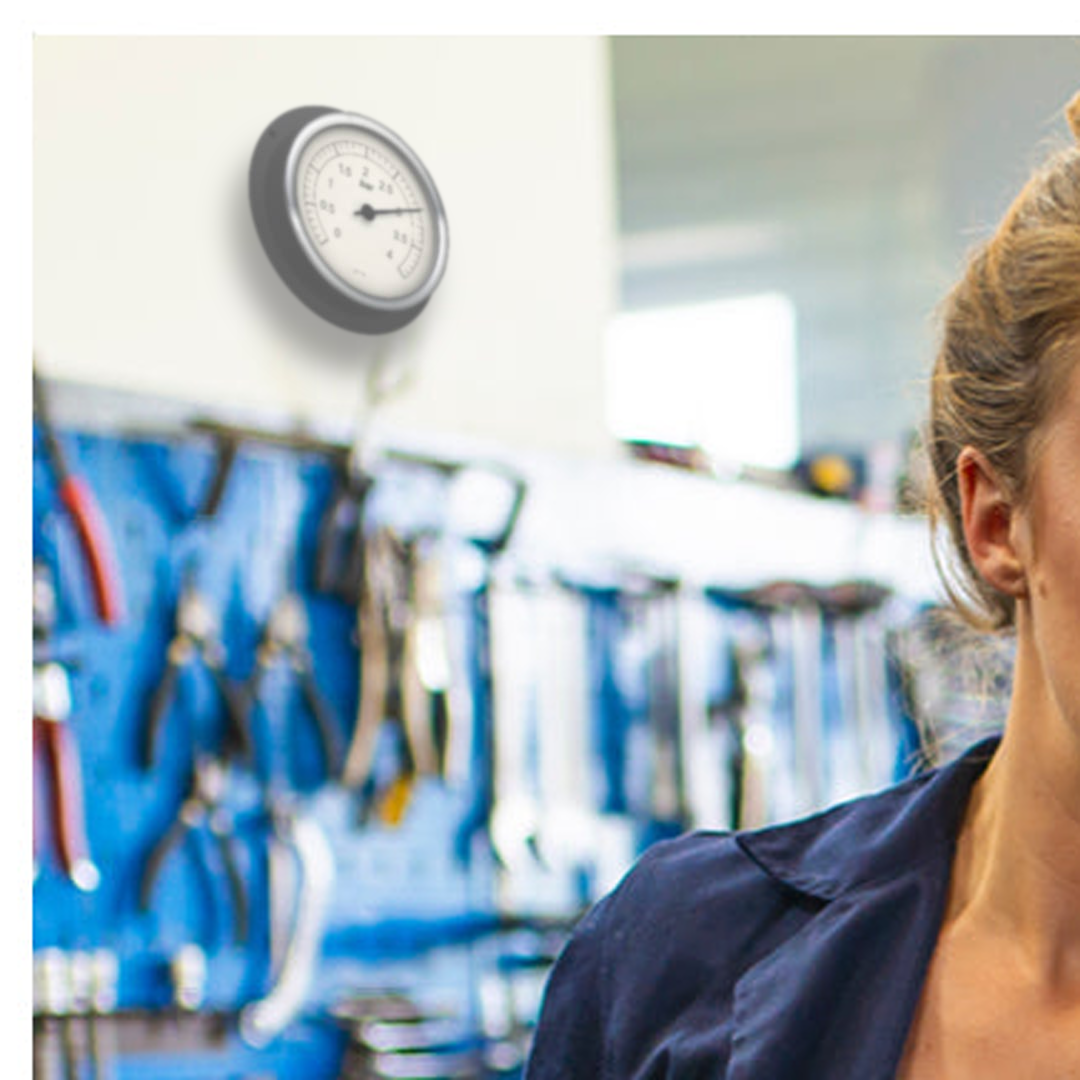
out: 3 bar
